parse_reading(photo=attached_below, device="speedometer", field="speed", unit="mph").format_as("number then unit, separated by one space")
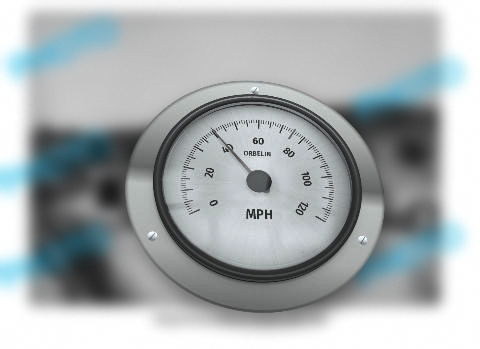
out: 40 mph
